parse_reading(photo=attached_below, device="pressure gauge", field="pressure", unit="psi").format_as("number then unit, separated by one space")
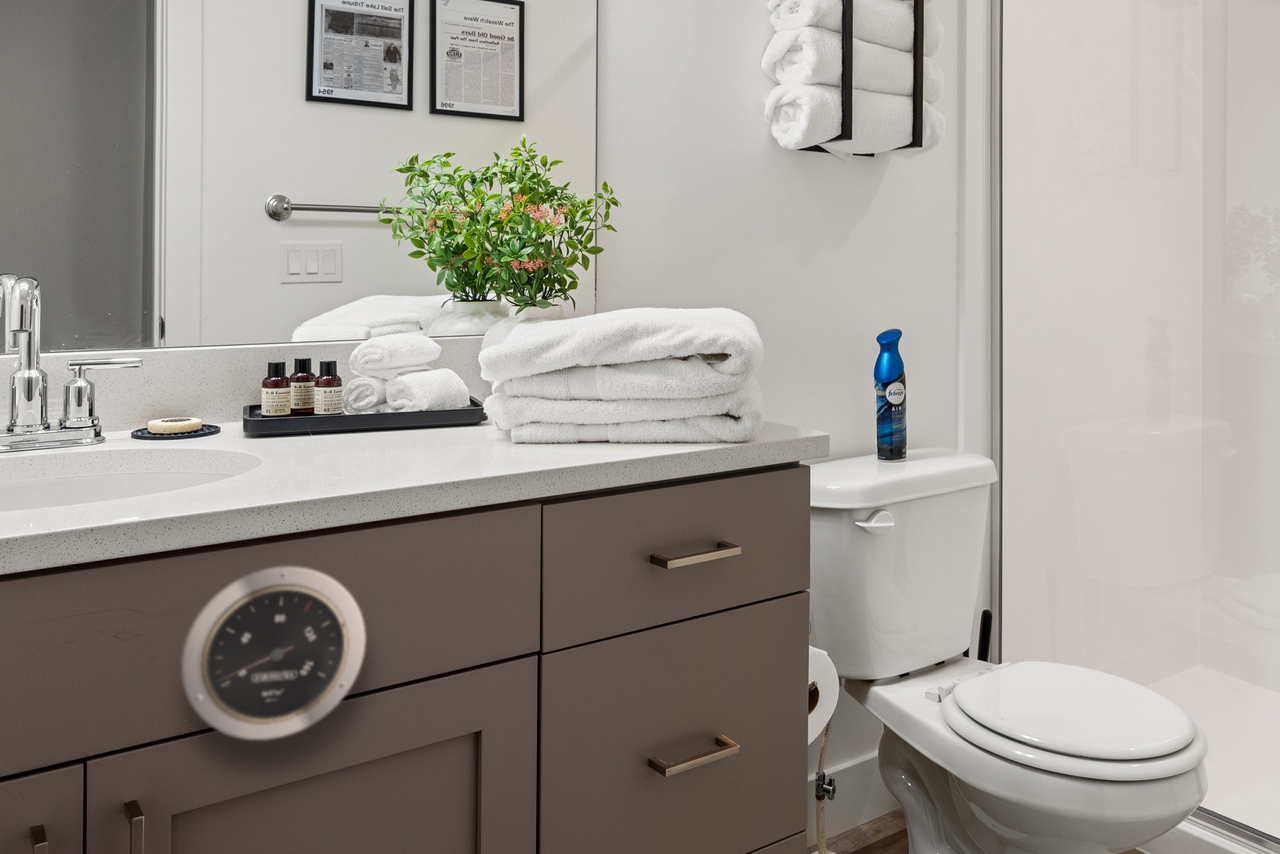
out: 5 psi
